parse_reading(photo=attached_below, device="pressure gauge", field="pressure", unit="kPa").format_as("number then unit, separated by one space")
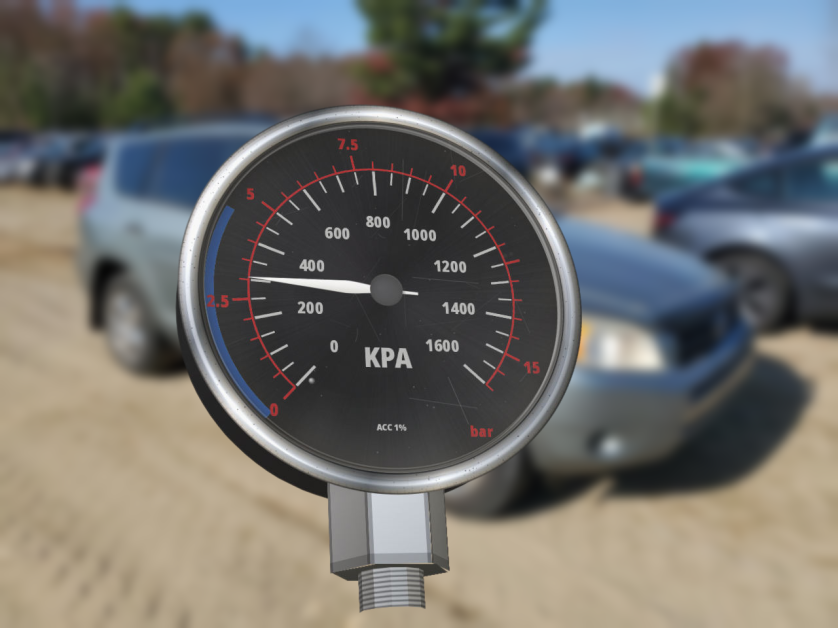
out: 300 kPa
